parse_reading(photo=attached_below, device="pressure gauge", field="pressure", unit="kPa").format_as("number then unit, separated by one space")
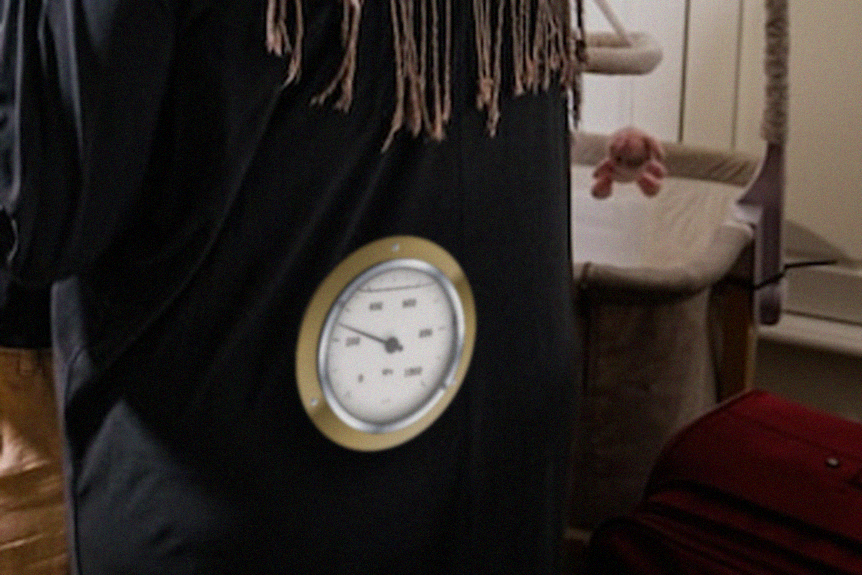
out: 250 kPa
